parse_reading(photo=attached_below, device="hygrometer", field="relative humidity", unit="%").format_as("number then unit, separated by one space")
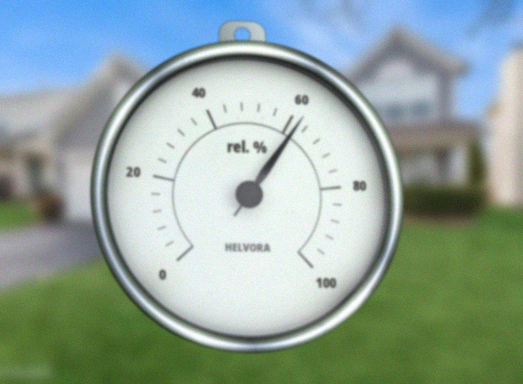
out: 62 %
